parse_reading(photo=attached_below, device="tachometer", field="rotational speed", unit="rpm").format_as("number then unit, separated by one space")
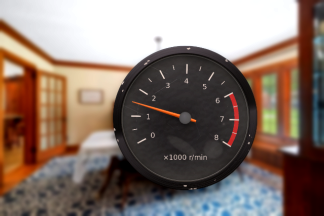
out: 1500 rpm
